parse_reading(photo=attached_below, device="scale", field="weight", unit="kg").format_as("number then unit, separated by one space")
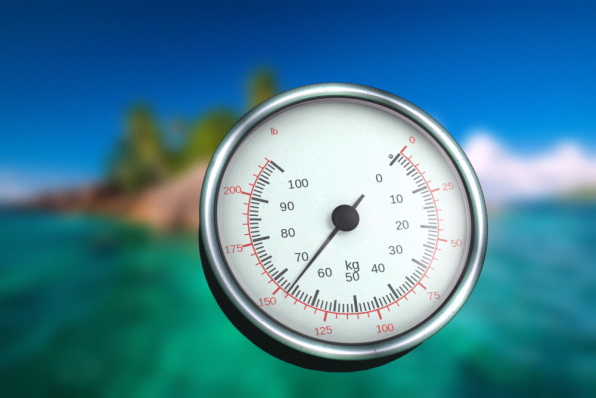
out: 66 kg
